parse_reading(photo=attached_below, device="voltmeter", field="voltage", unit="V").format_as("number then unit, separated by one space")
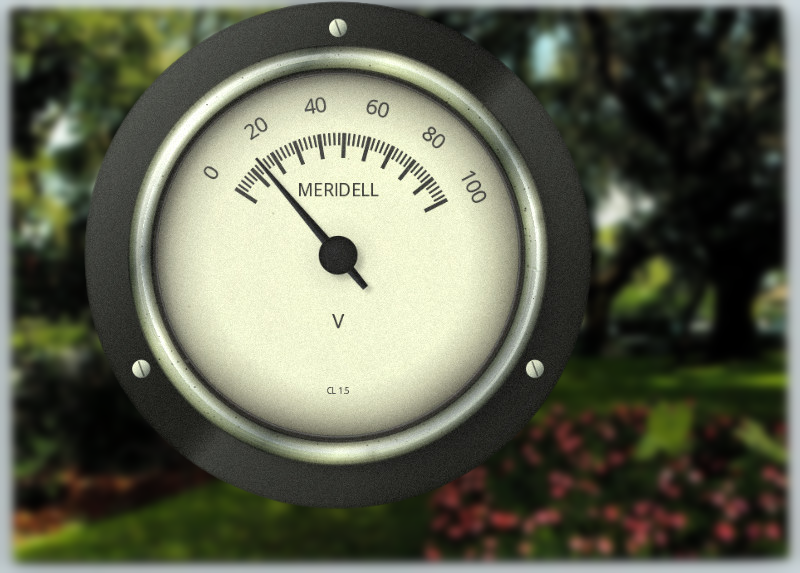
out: 14 V
